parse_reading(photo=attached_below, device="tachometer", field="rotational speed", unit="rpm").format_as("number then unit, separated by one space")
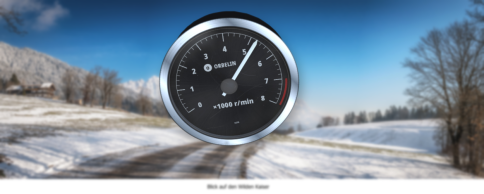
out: 5200 rpm
